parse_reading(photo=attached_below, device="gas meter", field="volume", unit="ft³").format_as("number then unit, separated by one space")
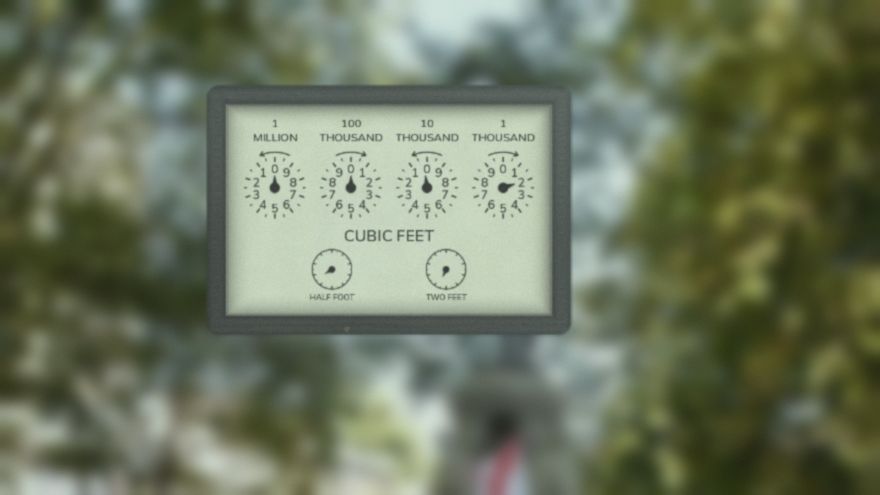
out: 200 ft³
